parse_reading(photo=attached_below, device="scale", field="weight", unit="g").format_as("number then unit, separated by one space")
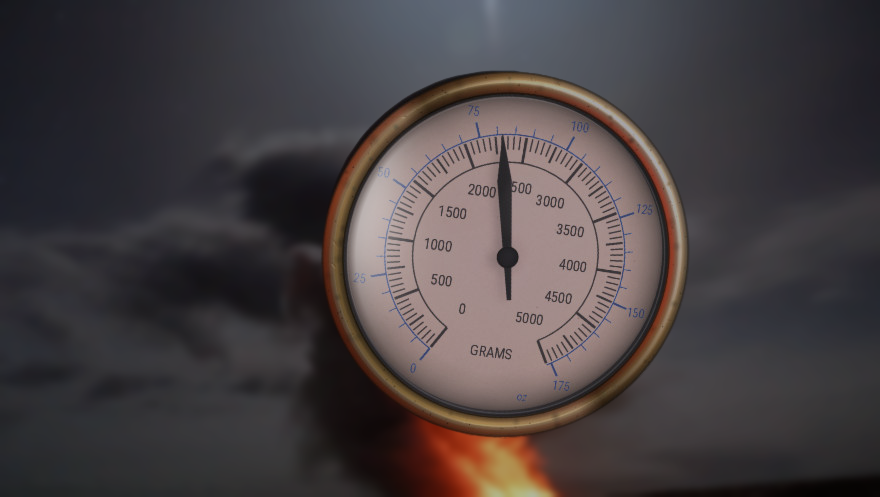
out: 2300 g
